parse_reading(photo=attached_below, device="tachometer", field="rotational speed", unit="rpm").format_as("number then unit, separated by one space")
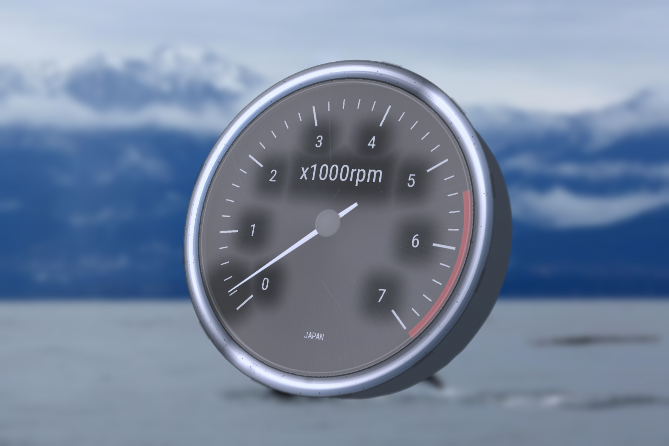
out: 200 rpm
